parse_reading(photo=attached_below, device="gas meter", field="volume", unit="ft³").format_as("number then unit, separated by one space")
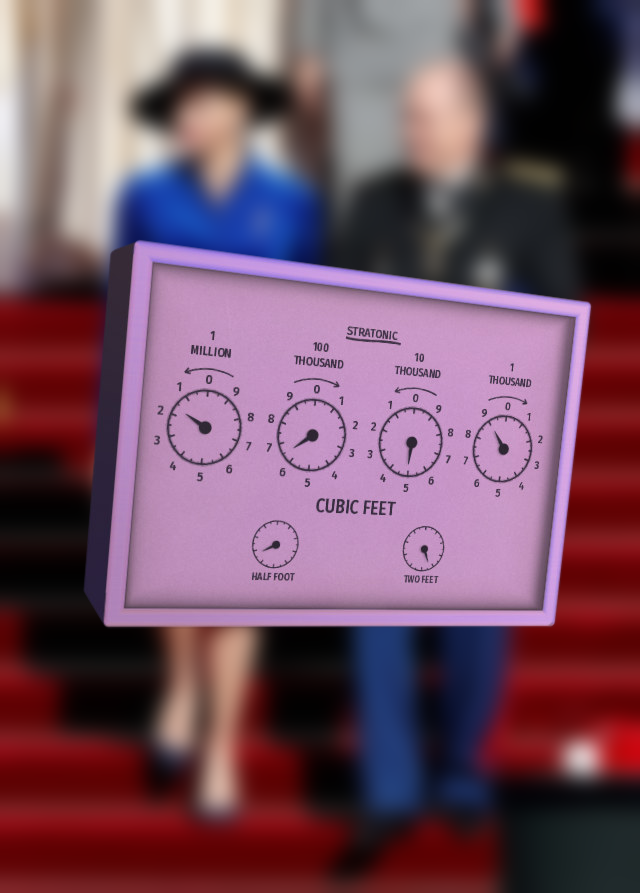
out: 164900 ft³
